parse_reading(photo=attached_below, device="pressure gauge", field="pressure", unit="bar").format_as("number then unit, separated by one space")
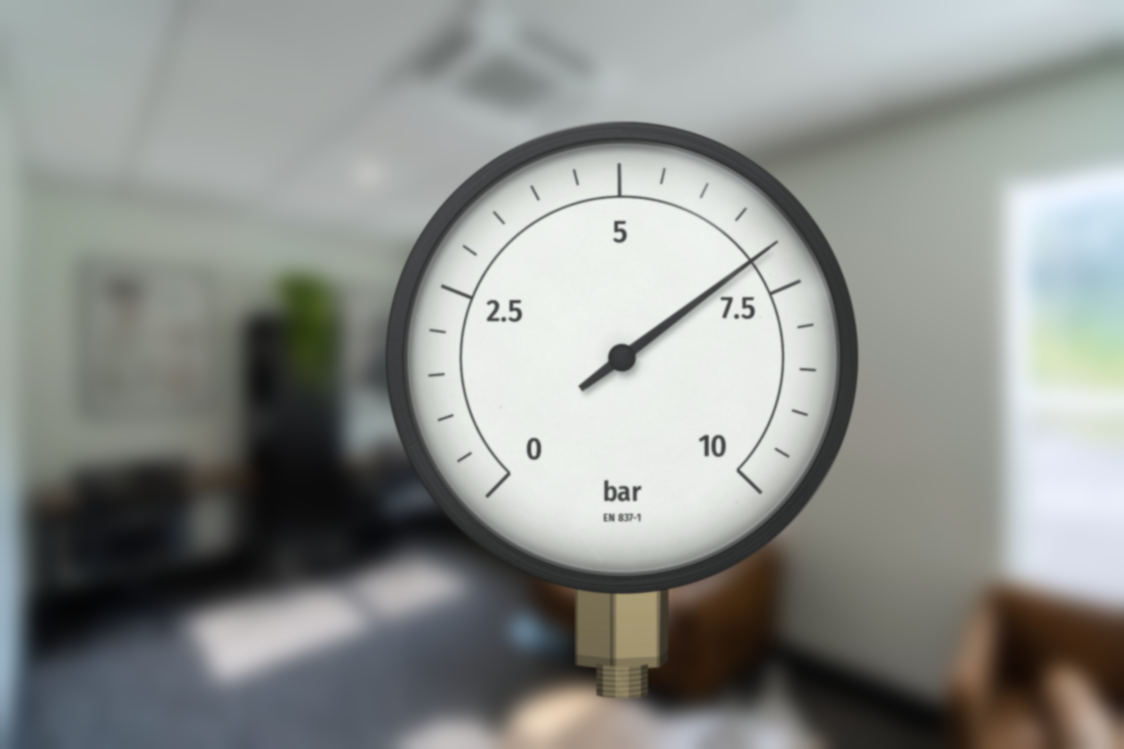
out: 7 bar
